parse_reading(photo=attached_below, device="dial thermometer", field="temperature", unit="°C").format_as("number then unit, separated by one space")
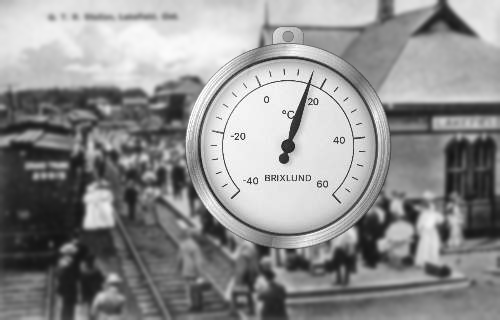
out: 16 °C
